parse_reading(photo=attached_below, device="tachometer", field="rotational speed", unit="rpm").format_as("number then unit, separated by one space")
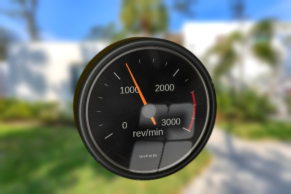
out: 1200 rpm
